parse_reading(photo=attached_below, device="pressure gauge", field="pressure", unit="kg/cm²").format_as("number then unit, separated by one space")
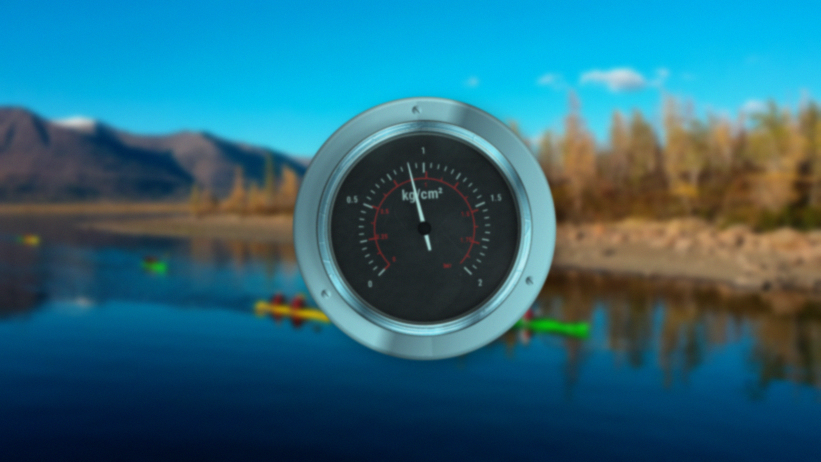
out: 0.9 kg/cm²
